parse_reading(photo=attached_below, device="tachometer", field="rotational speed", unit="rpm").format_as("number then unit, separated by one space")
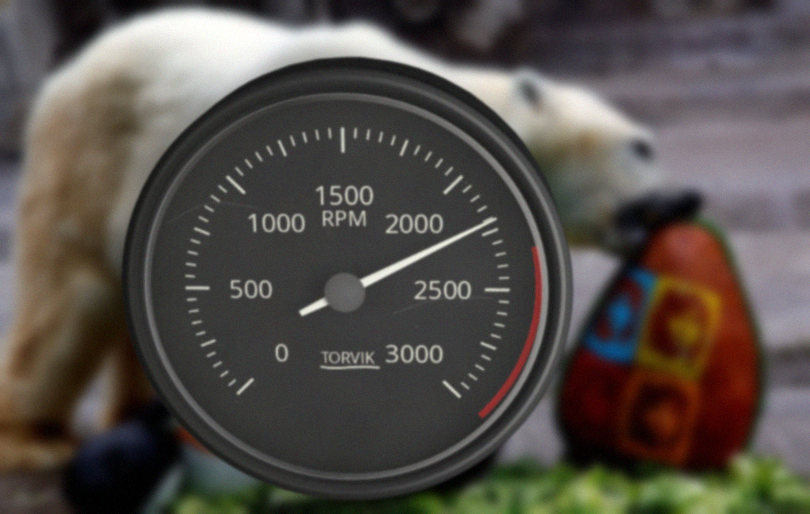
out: 2200 rpm
